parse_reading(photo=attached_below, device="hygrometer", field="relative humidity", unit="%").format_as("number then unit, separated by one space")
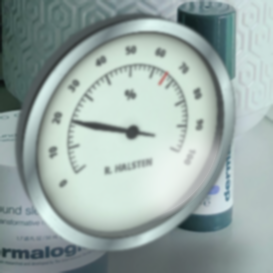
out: 20 %
